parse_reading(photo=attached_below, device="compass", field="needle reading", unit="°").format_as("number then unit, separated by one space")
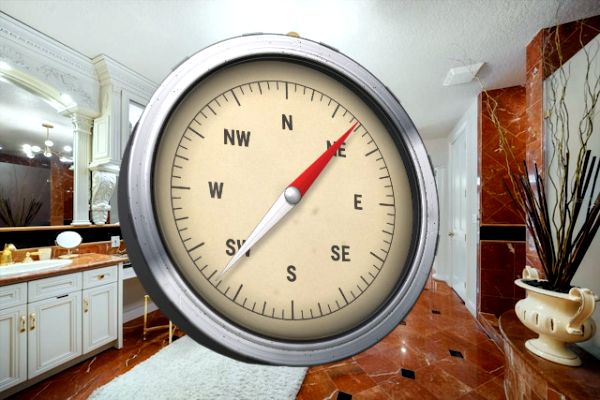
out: 42.5 °
